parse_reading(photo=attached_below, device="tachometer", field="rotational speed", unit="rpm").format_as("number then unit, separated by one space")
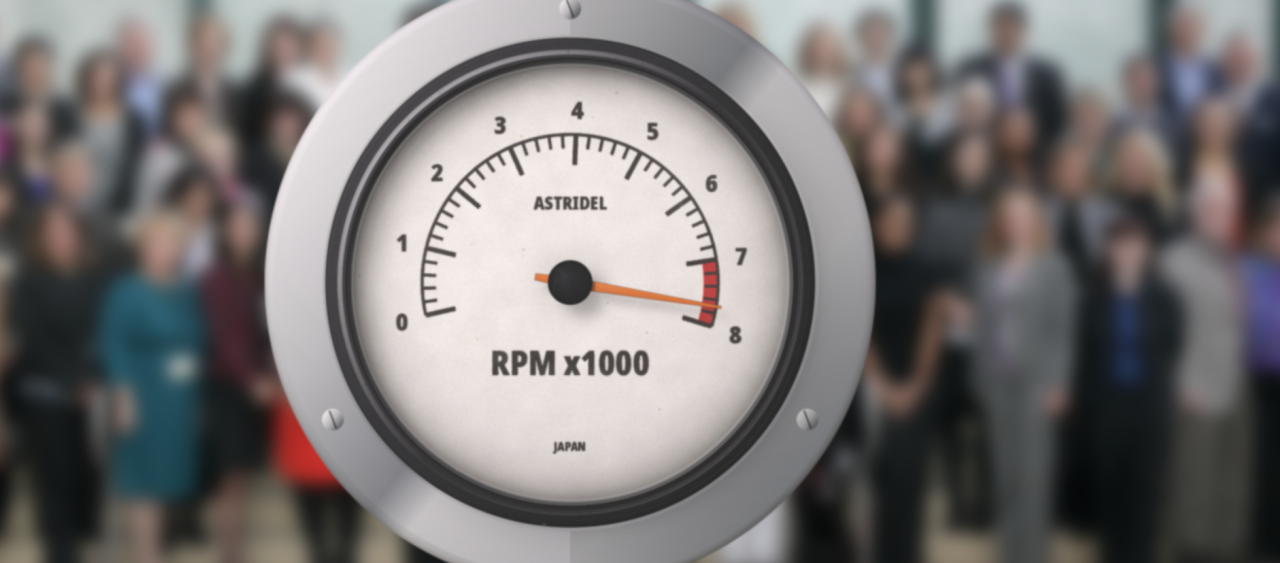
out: 7700 rpm
